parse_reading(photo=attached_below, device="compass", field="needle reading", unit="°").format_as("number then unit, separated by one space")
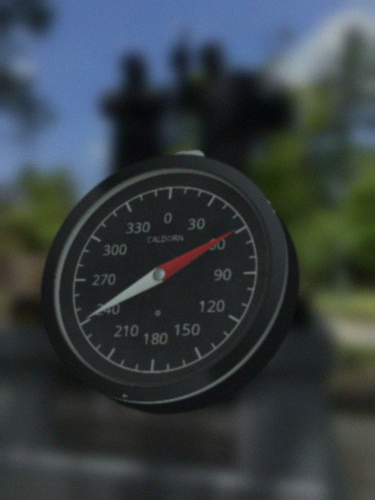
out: 60 °
